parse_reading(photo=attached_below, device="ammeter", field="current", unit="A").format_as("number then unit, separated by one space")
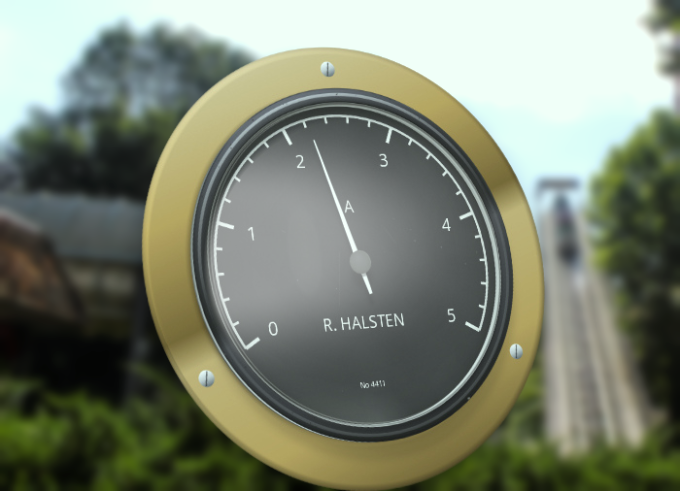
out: 2.2 A
